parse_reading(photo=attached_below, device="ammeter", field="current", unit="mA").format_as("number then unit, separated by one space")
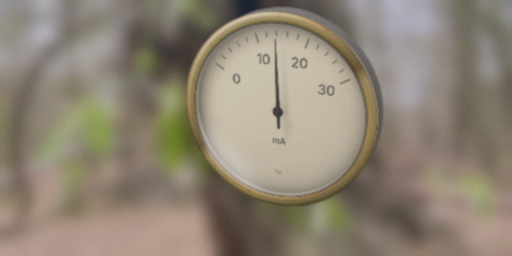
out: 14 mA
